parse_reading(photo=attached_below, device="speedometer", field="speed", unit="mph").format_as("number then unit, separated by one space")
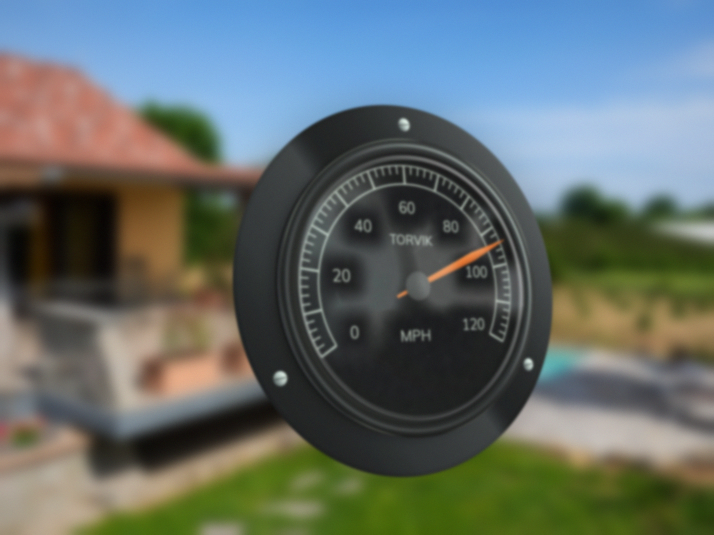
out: 94 mph
